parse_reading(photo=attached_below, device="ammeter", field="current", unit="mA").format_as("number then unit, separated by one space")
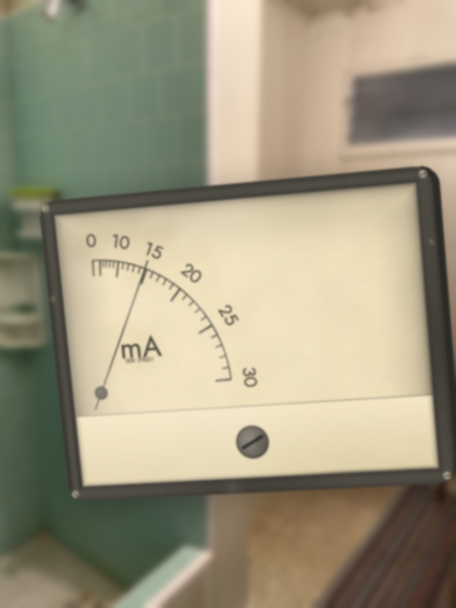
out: 15 mA
